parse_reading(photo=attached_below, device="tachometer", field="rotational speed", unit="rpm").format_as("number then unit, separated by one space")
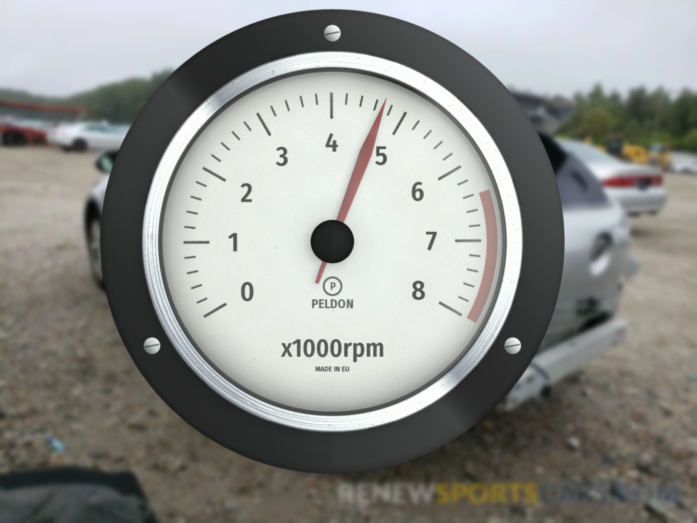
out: 4700 rpm
